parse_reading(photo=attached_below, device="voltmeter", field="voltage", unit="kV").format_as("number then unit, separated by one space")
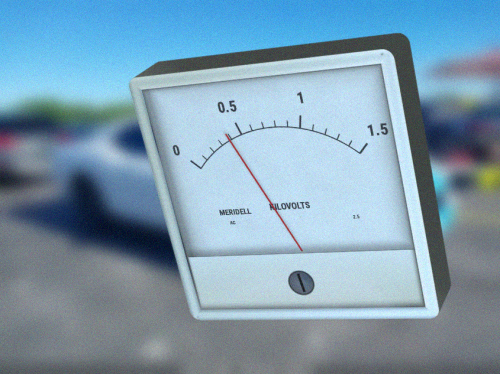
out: 0.4 kV
